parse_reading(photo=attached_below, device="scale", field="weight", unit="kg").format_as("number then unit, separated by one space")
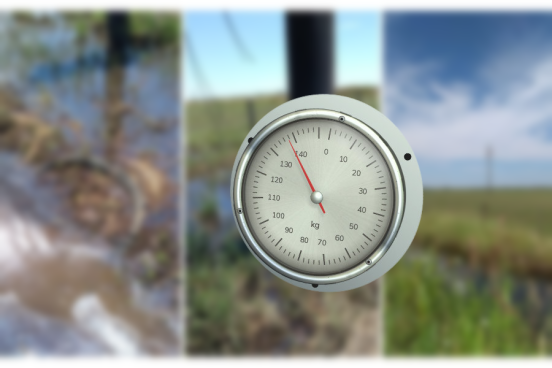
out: 138 kg
